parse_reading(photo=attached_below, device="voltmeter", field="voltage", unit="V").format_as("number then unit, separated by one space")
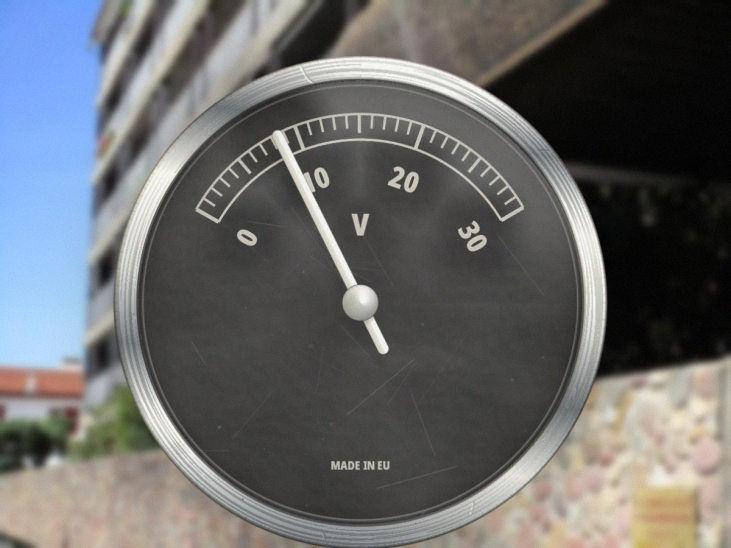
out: 8.5 V
